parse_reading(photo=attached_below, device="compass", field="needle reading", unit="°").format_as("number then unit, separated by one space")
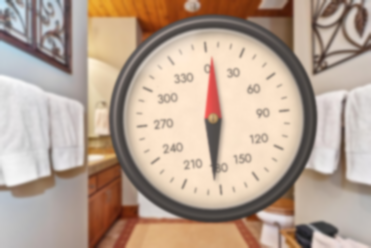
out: 5 °
